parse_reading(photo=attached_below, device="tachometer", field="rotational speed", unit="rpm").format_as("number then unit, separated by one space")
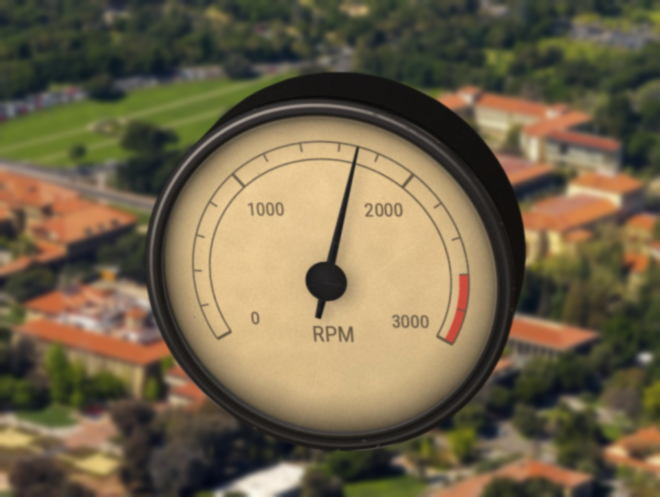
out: 1700 rpm
